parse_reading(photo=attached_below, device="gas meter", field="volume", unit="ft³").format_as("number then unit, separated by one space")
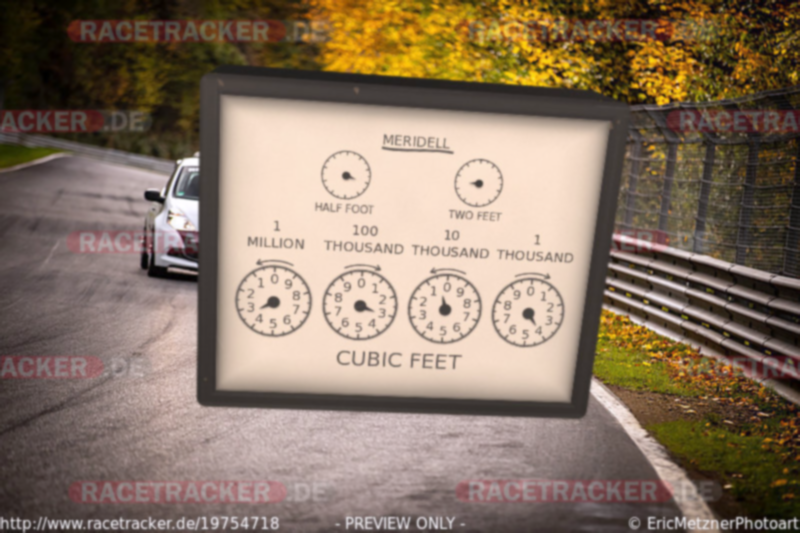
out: 330400 ft³
